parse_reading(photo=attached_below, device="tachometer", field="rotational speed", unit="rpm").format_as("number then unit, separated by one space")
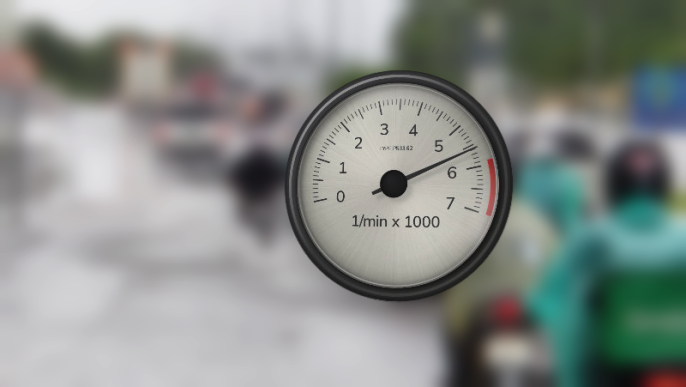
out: 5600 rpm
